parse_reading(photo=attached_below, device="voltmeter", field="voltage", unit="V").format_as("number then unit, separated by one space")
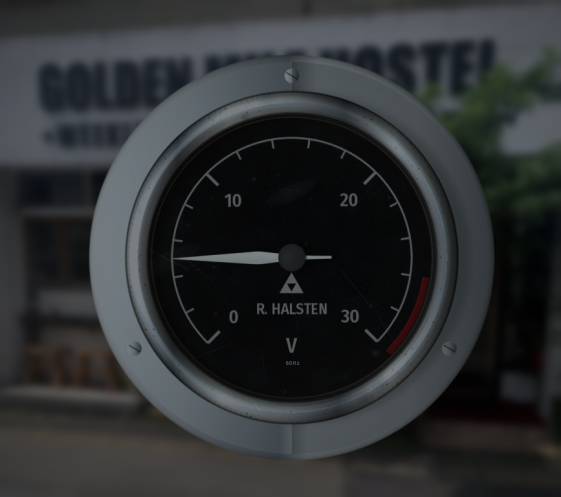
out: 5 V
